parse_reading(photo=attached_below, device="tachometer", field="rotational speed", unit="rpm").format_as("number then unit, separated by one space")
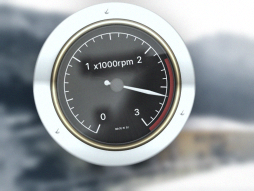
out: 2600 rpm
